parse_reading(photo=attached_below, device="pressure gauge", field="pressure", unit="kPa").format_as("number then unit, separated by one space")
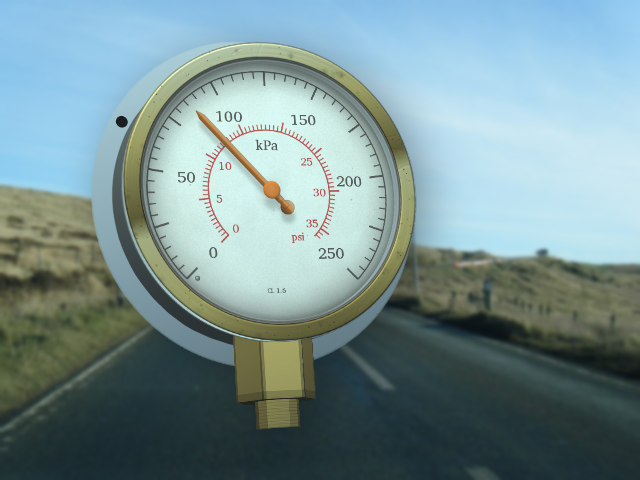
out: 85 kPa
